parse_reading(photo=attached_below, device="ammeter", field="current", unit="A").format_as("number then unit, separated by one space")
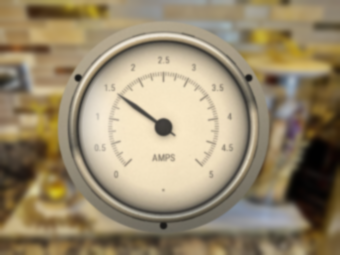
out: 1.5 A
